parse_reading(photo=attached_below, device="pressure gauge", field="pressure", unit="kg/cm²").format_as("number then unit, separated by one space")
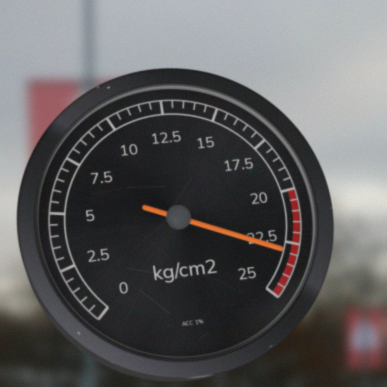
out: 23 kg/cm²
